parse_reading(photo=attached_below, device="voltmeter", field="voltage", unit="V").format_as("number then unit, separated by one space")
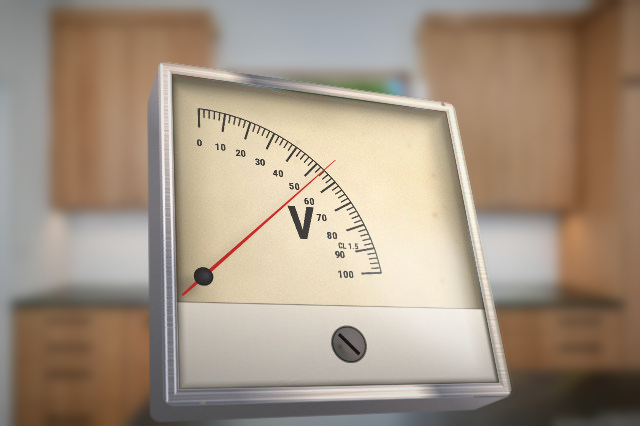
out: 54 V
